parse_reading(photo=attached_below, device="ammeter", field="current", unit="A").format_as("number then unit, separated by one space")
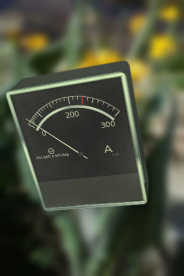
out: 50 A
